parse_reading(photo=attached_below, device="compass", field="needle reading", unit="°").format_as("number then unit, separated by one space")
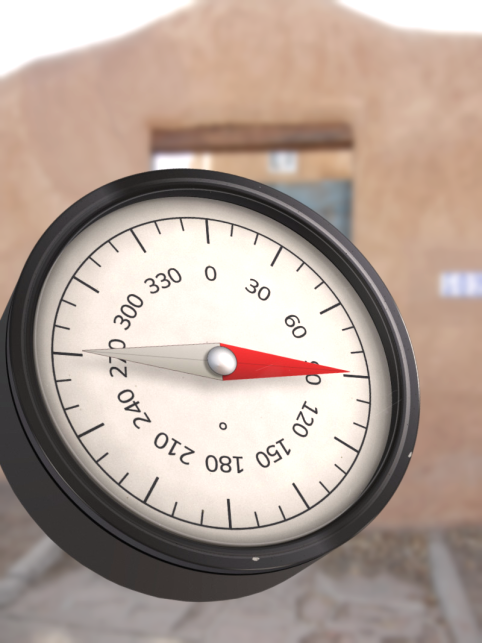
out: 90 °
